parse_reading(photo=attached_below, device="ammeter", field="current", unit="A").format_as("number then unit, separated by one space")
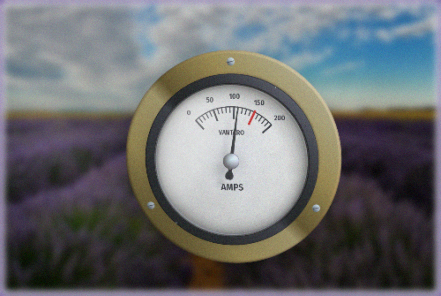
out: 110 A
